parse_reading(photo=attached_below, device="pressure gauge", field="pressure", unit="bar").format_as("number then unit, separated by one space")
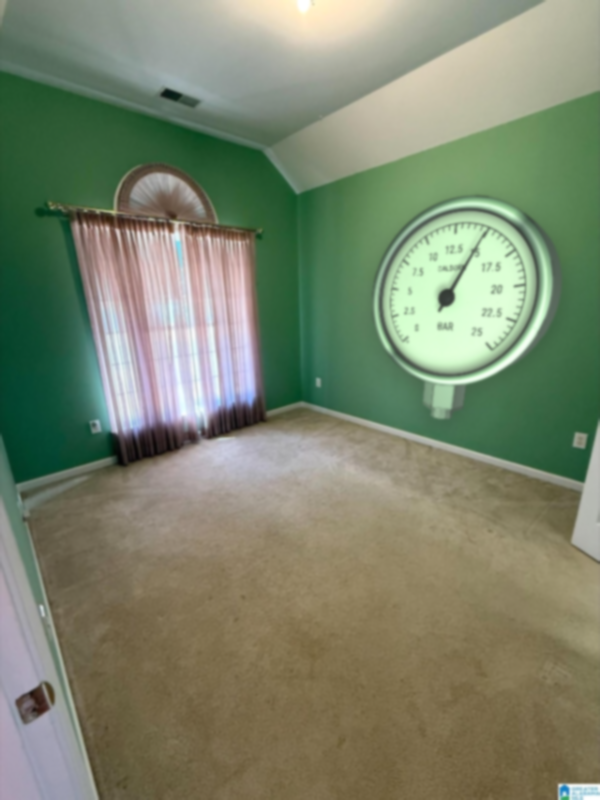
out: 15 bar
